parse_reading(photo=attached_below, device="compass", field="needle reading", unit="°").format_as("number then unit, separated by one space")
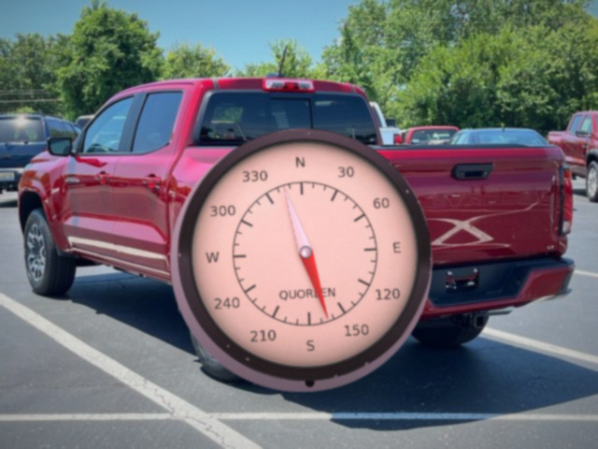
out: 165 °
